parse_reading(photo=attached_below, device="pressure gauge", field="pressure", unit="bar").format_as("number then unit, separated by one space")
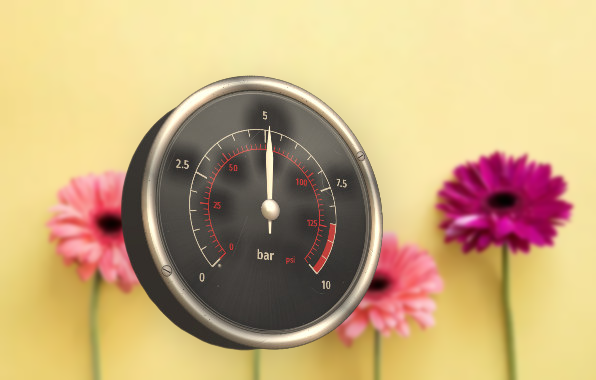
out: 5 bar
